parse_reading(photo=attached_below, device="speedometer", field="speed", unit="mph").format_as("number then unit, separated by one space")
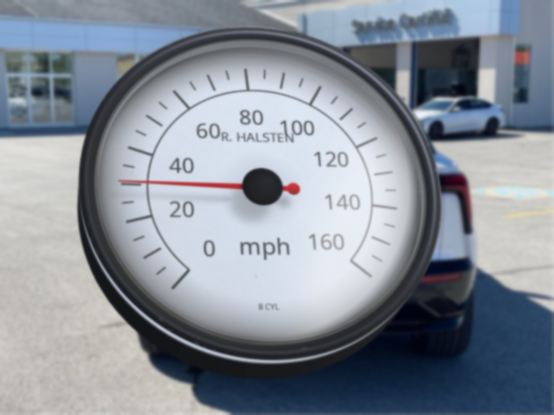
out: 30 mph
